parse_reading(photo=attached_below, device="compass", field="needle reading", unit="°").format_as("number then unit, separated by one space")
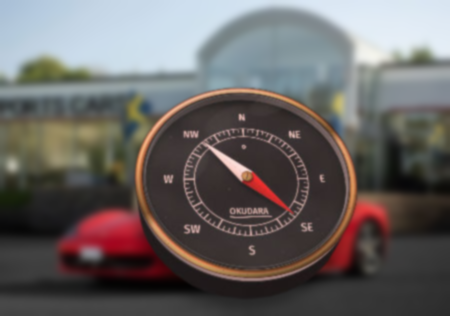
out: 135 °
